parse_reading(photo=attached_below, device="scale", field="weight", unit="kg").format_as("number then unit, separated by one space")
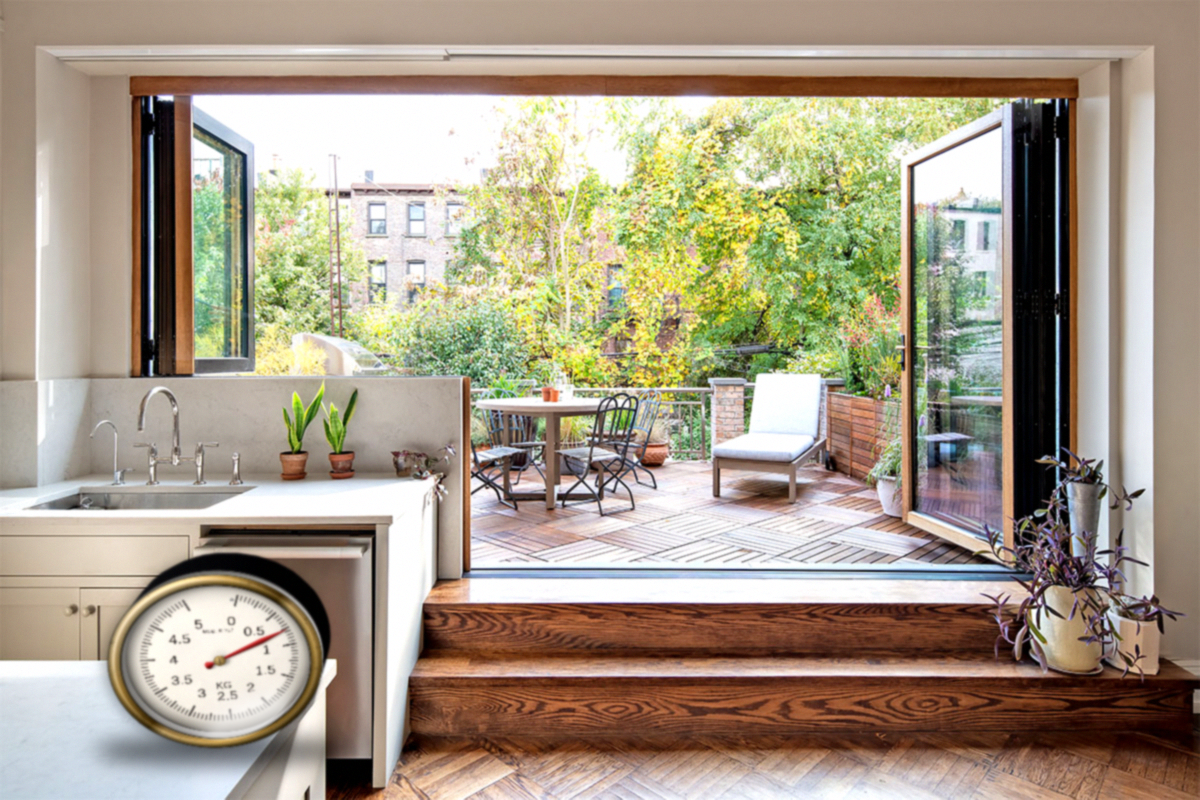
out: 0.75 kg
